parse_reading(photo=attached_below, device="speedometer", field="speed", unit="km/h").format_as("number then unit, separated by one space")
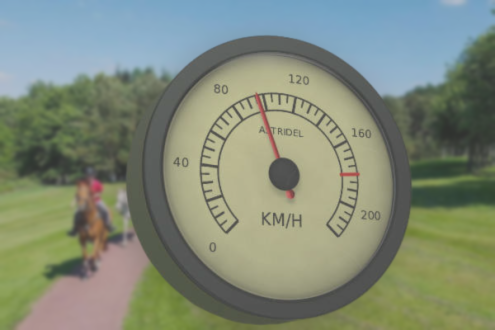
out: 95 km/h
